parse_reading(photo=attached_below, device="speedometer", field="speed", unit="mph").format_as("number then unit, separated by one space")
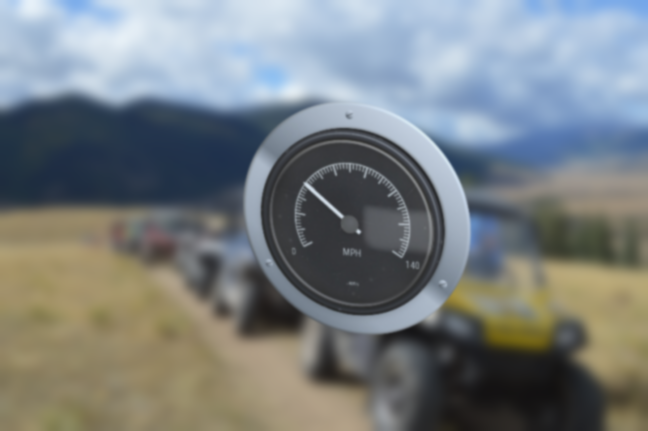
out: 40 mph
